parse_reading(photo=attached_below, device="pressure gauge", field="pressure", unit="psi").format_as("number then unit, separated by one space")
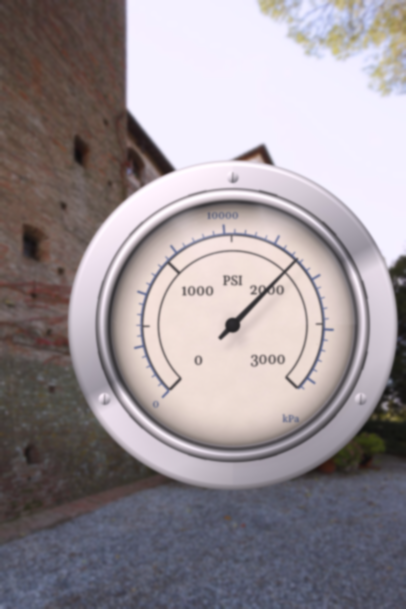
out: 2000 psi
